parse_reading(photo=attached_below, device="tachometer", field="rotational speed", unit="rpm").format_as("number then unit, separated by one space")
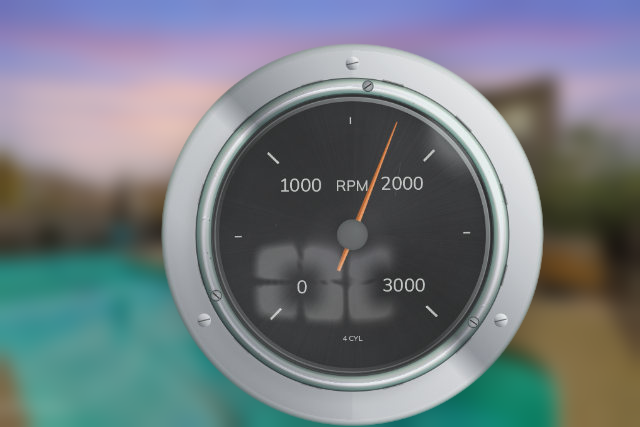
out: 1750 rpm
